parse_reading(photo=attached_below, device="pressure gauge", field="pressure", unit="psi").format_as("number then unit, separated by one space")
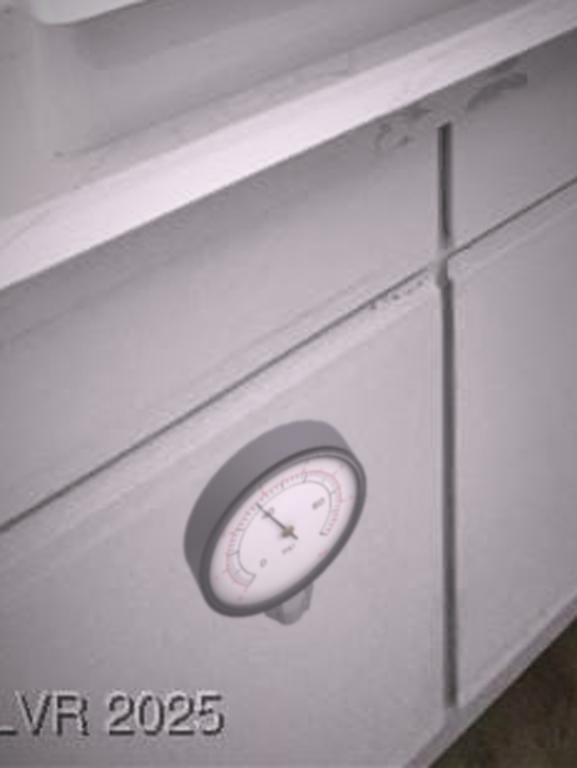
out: 40 psi
